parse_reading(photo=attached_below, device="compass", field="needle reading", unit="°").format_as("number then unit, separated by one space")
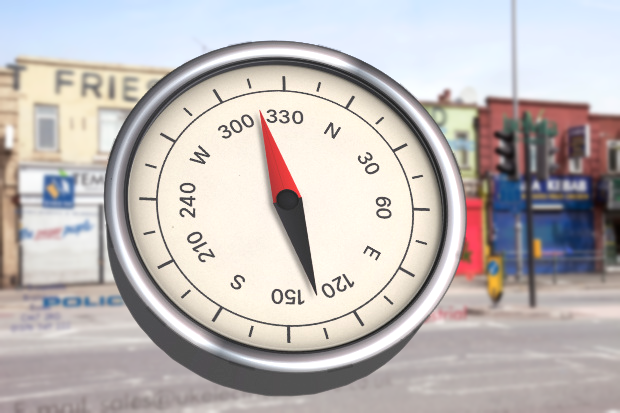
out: 315 °
